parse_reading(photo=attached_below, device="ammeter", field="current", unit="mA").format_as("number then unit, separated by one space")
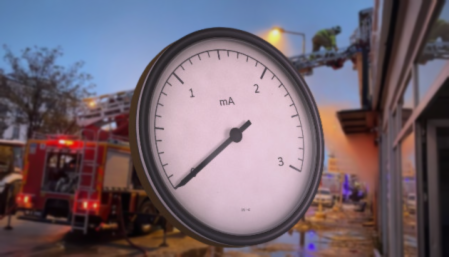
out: 0 mA
